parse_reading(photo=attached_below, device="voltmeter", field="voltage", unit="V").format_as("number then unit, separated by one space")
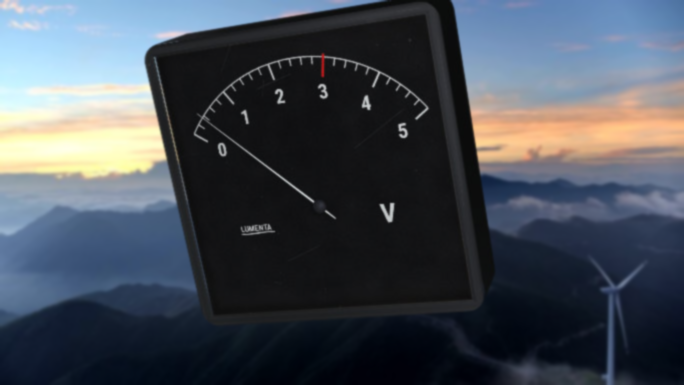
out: 0.4 V
